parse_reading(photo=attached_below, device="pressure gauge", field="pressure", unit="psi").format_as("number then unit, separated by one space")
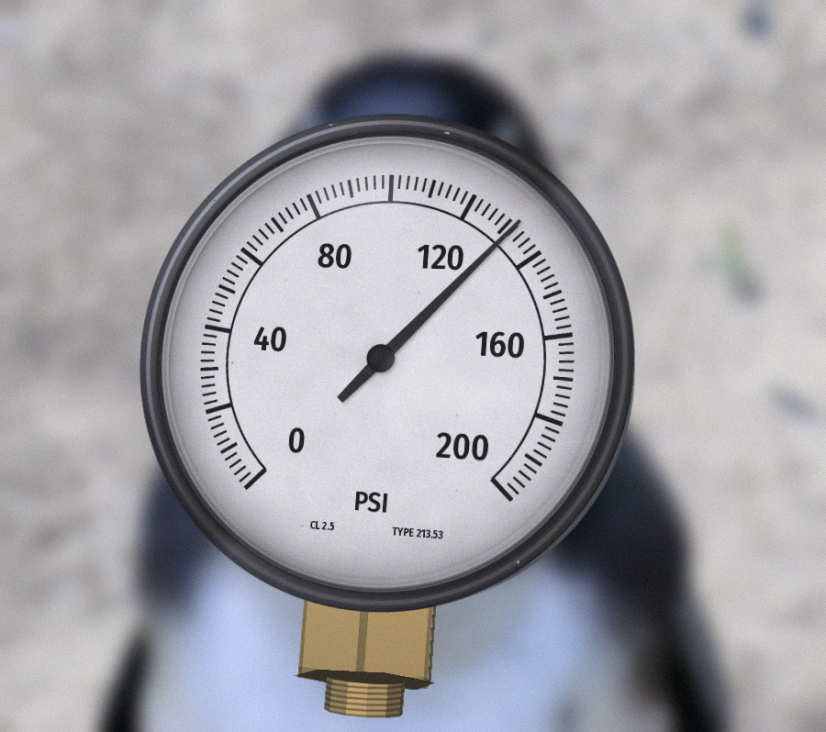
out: 132 psi
